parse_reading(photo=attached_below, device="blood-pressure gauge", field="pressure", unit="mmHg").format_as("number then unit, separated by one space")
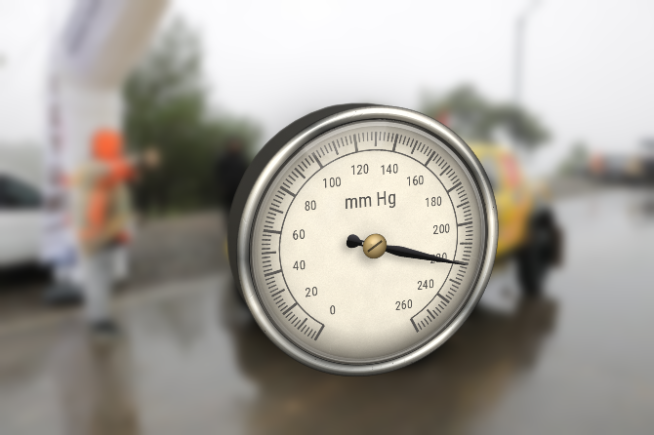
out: 220 mmHg
